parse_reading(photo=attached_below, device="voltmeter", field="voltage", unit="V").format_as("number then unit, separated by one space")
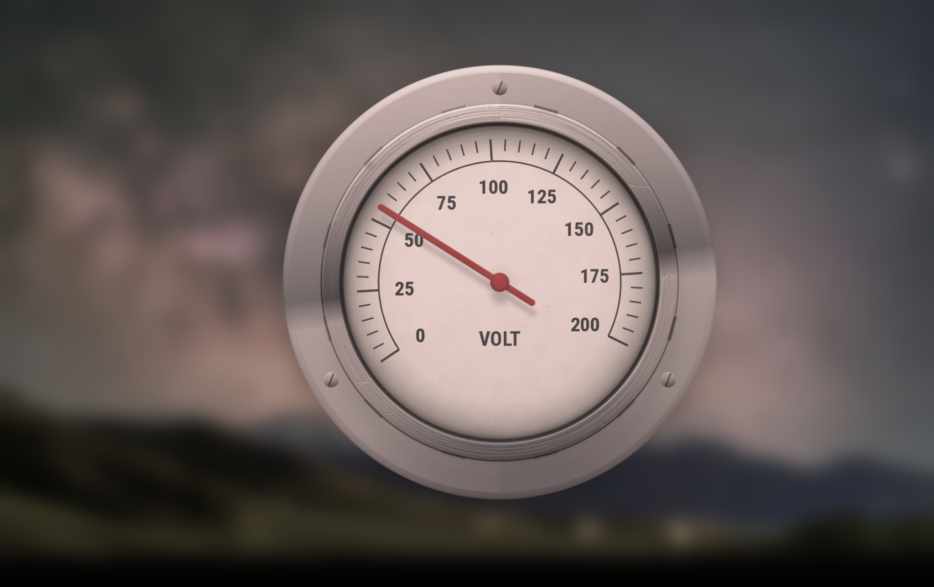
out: 55 V
